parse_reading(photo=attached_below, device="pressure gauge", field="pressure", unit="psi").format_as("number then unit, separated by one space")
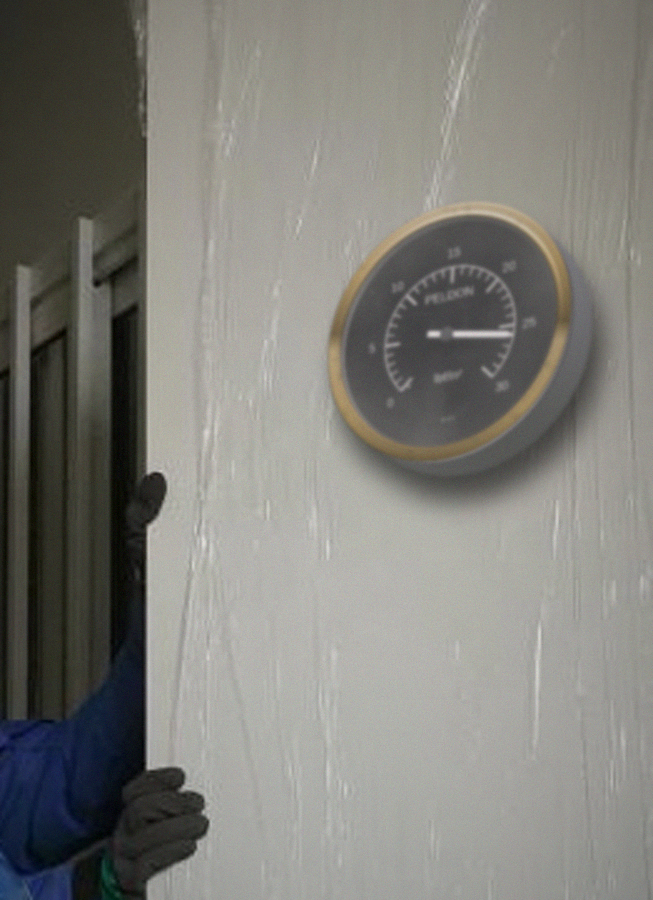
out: 26 psi
